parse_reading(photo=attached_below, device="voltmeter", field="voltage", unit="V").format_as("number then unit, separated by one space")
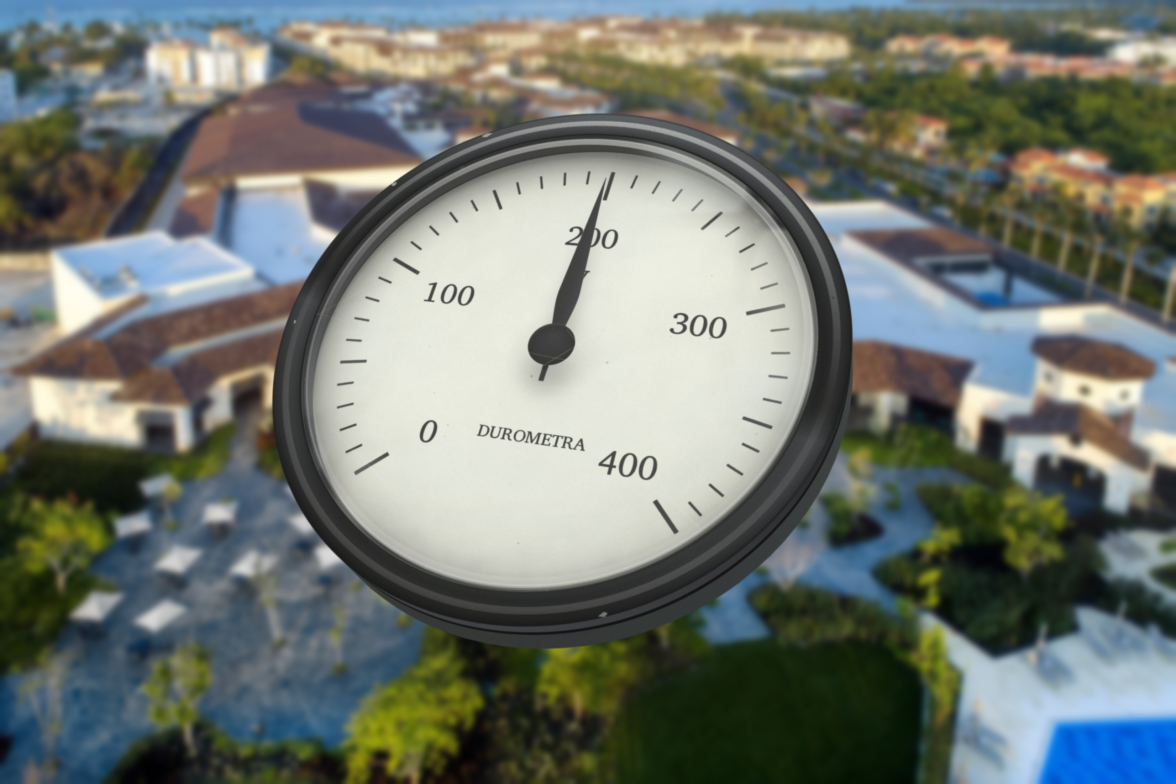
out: 200 V
